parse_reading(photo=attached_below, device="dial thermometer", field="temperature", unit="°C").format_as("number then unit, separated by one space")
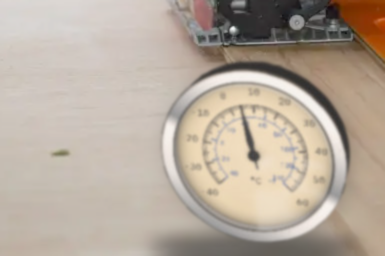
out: 5 °C
